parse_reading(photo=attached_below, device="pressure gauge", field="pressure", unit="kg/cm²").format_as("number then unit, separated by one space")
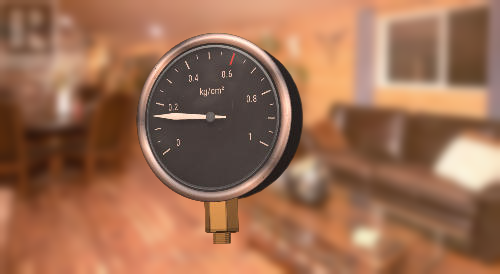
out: 0.15 kg/cm²
